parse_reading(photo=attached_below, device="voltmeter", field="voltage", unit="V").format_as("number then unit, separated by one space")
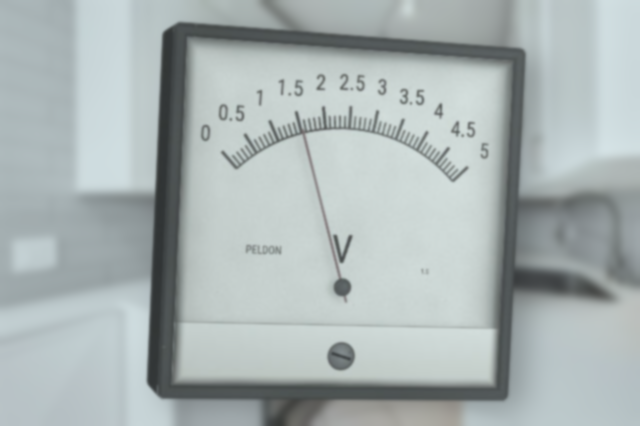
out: 1.5 V
